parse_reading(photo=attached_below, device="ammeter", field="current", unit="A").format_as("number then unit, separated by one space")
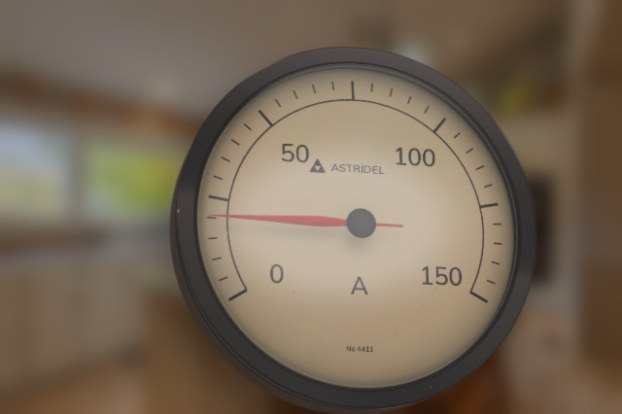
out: 20 A
